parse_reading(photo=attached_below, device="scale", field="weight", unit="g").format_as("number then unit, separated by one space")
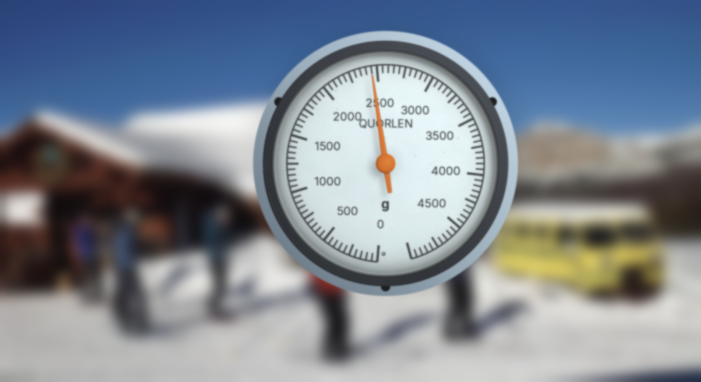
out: 2450 g
